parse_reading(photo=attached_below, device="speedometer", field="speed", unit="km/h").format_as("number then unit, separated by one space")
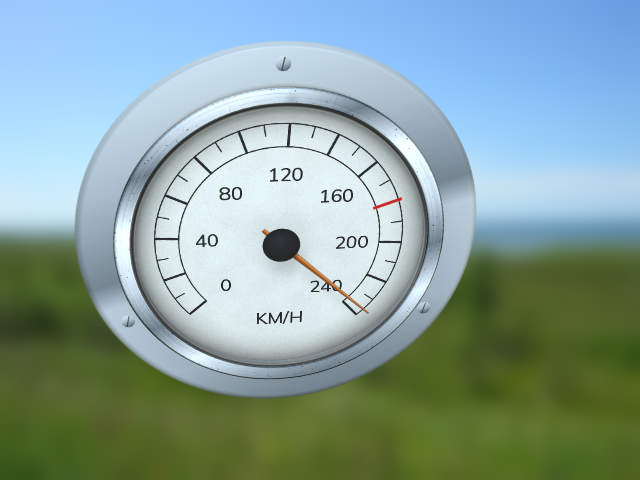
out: 235 km/h
